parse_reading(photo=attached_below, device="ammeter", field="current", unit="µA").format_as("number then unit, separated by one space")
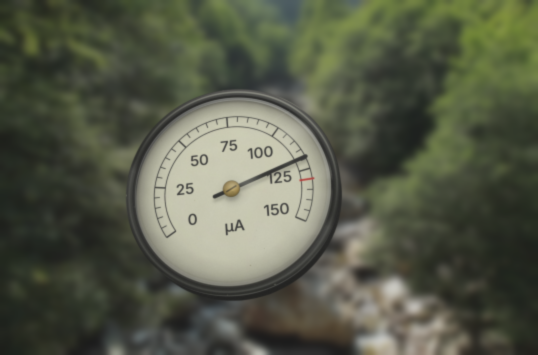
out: 120 µA
